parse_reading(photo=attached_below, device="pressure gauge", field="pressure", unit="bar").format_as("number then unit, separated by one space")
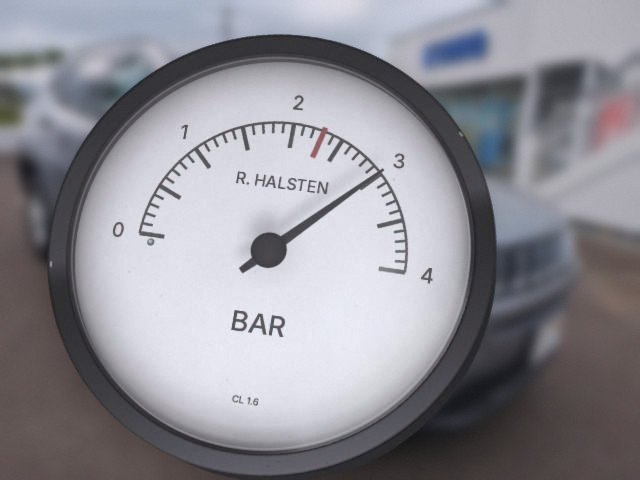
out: 3 bar
